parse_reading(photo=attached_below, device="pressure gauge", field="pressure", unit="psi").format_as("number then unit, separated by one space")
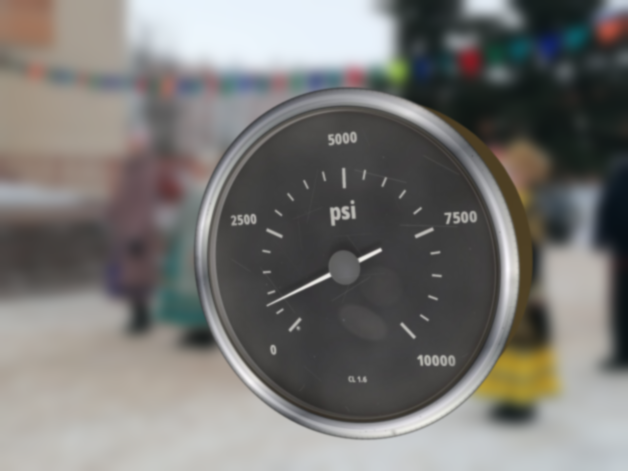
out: 750 psi
